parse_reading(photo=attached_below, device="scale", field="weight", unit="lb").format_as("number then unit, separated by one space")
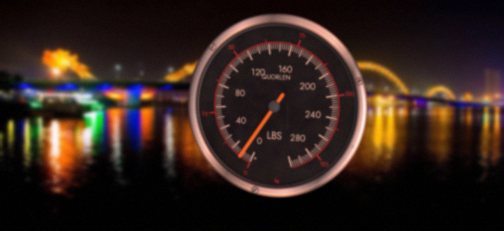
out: 10 lb
